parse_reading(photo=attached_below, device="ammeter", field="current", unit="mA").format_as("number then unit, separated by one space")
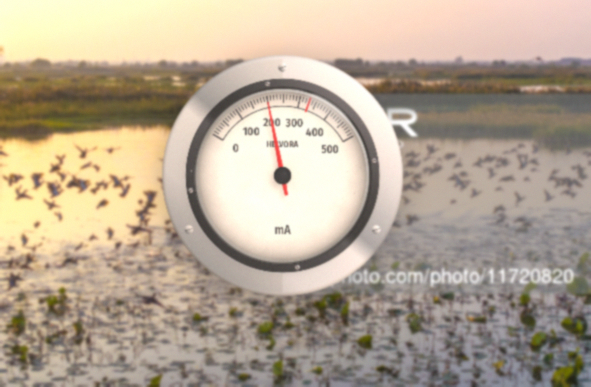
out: 200 mA
